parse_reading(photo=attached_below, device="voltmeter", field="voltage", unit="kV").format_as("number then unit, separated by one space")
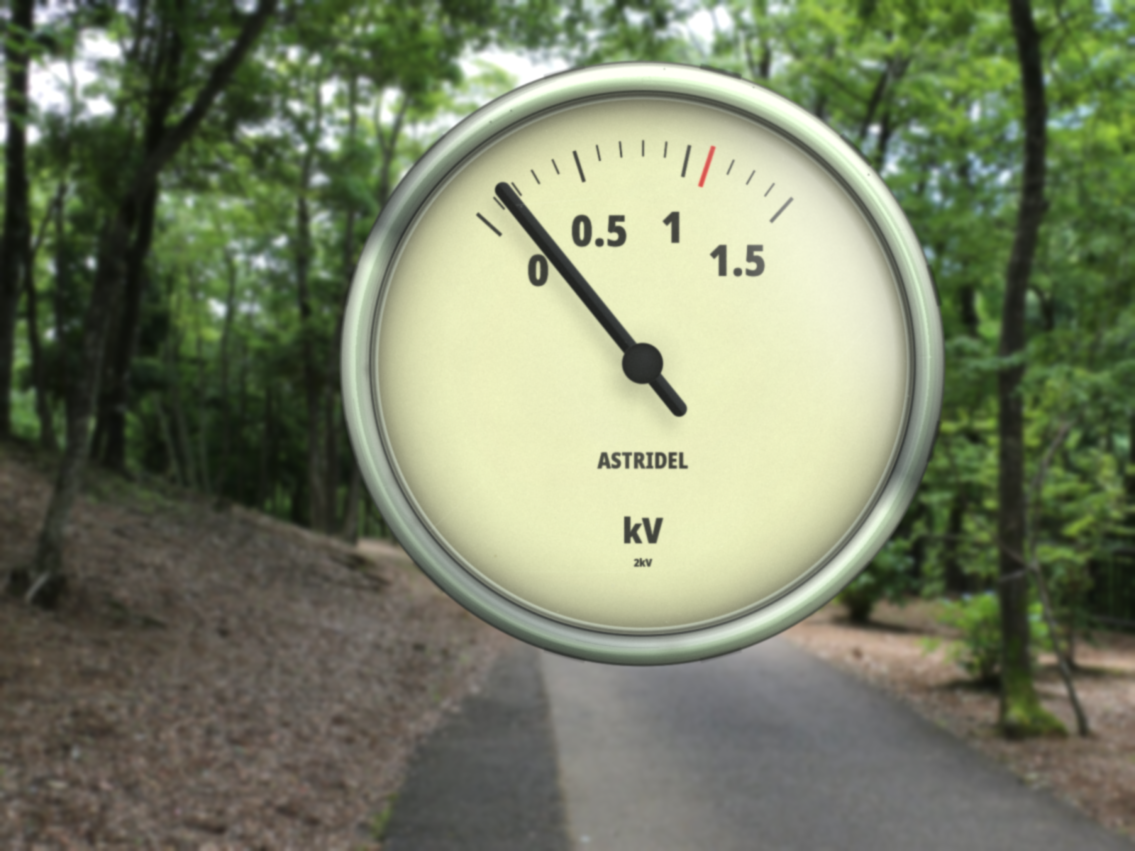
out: 0.15 kV
